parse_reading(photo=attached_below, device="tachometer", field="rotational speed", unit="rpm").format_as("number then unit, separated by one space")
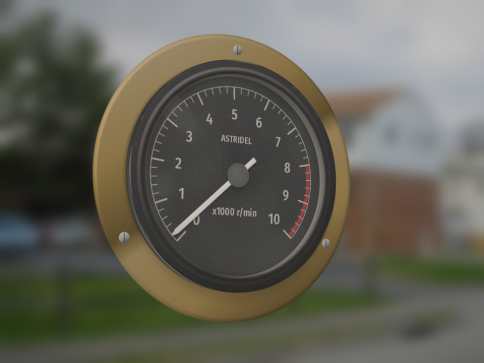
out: 200 rpm
